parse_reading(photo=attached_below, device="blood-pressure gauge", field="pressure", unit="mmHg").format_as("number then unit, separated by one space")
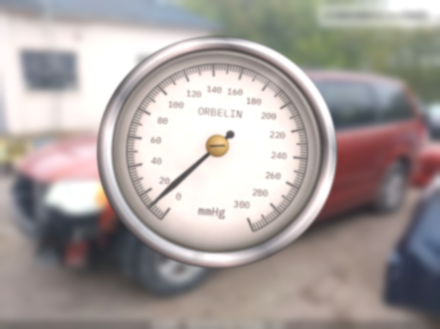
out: 10 mmHg
